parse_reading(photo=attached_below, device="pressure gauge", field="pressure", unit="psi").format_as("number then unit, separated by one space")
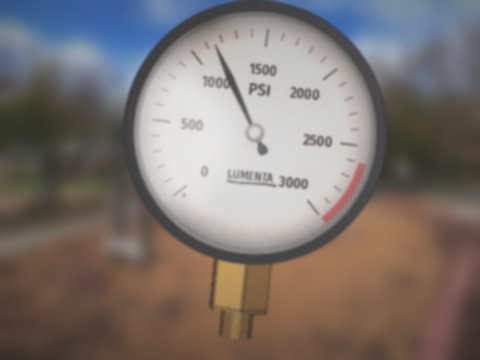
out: 1150 psi
